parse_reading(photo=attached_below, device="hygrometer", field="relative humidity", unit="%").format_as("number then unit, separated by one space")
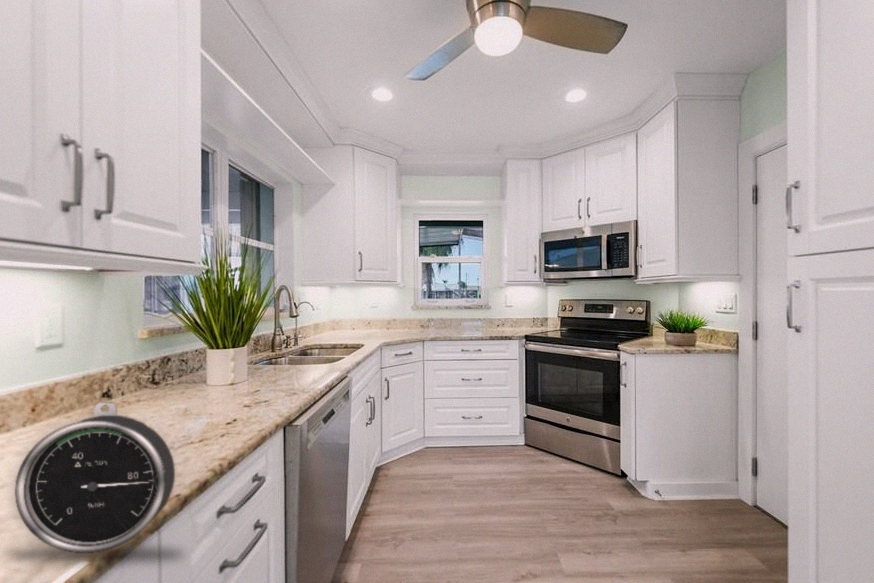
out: 84 %
